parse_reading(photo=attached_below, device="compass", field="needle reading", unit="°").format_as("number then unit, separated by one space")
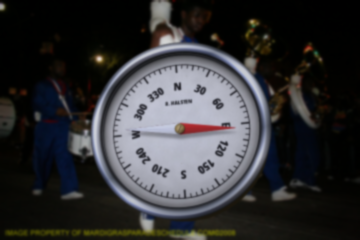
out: 95 °
